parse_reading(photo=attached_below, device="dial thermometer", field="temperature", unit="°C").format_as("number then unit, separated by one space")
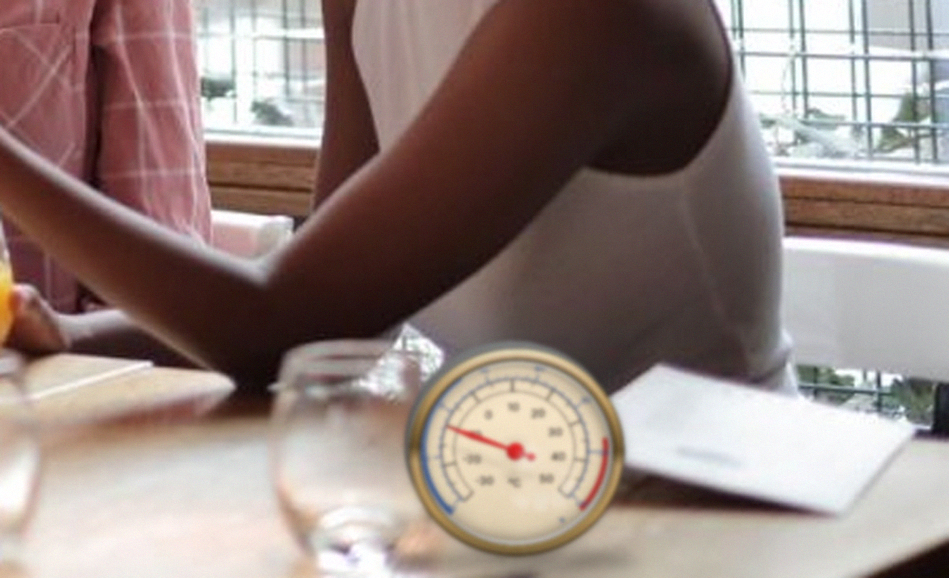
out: -10 °C
